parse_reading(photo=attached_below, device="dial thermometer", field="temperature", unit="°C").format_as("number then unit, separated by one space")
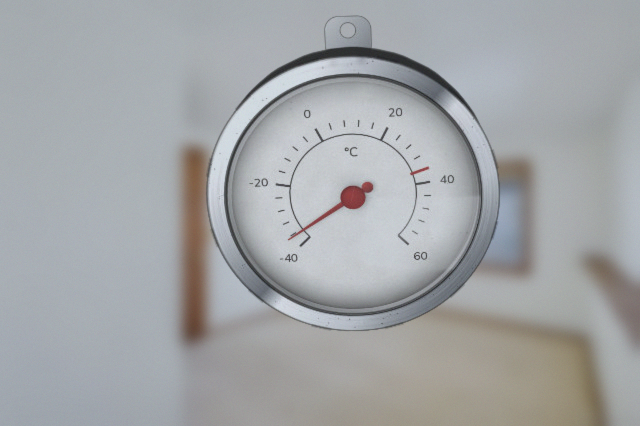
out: -36 °C
